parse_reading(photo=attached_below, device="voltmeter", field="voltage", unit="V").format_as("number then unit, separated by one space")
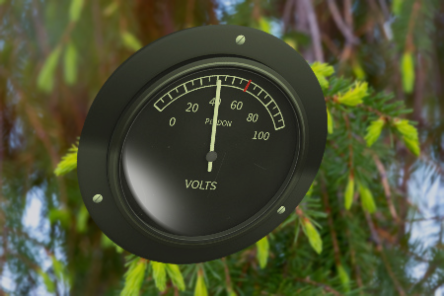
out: 40 V
